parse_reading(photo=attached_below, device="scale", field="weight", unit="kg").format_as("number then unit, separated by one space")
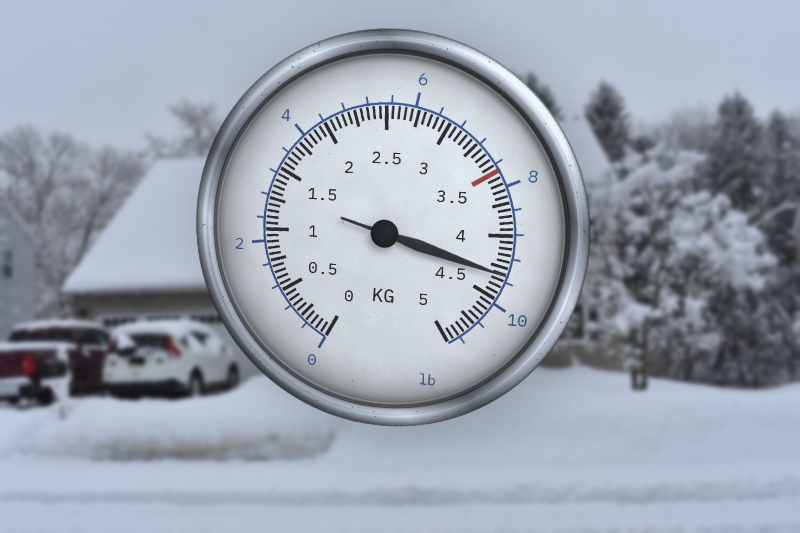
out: 4.3 kg
